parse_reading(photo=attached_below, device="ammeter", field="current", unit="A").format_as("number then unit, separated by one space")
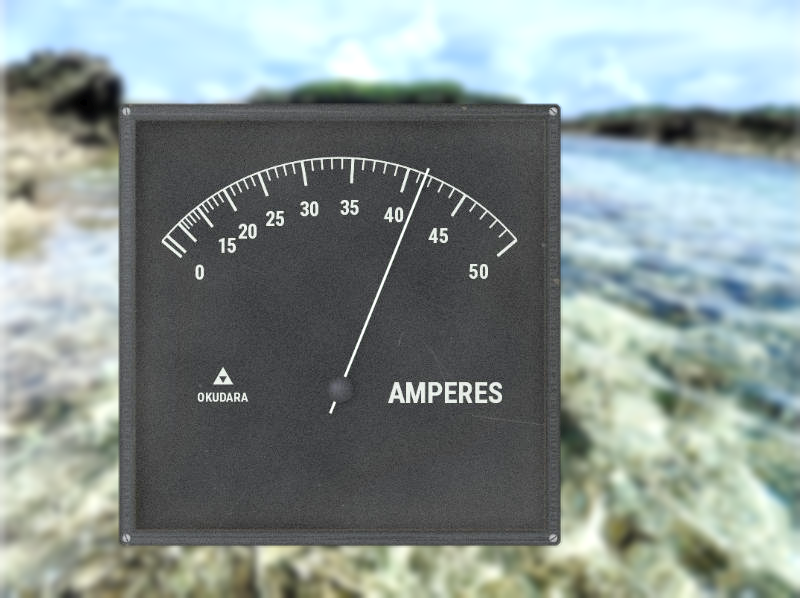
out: 41.5 A
